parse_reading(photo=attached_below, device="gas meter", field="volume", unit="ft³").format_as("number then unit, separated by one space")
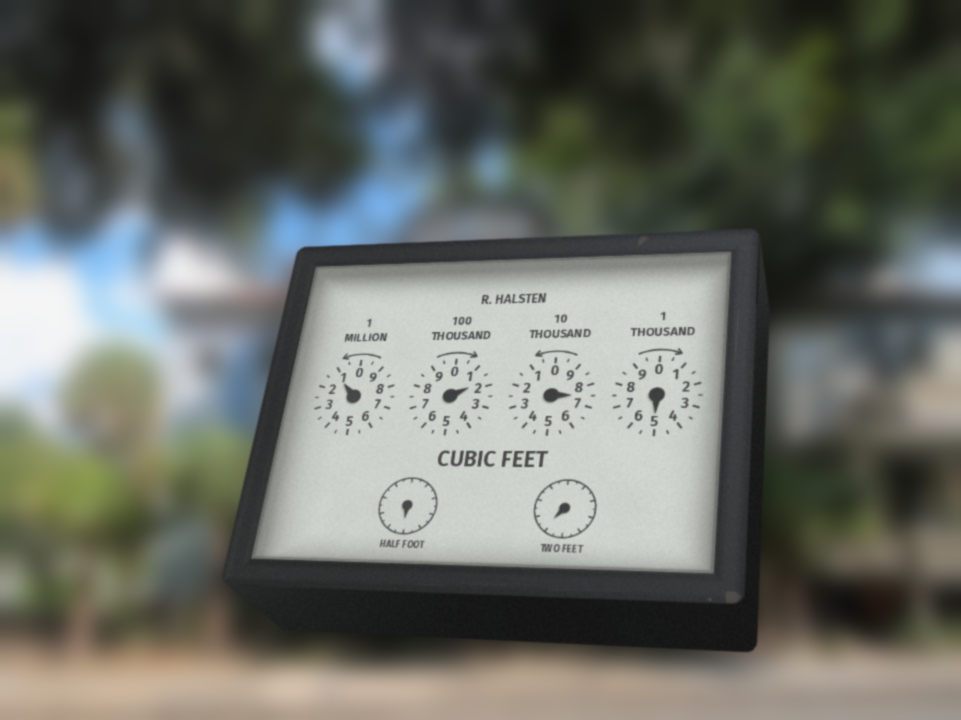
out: 117500 ft³
